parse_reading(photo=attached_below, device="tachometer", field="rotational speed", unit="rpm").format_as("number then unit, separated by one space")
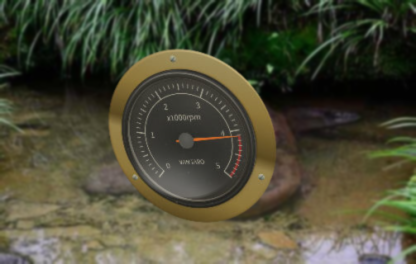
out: 4100 rpm
